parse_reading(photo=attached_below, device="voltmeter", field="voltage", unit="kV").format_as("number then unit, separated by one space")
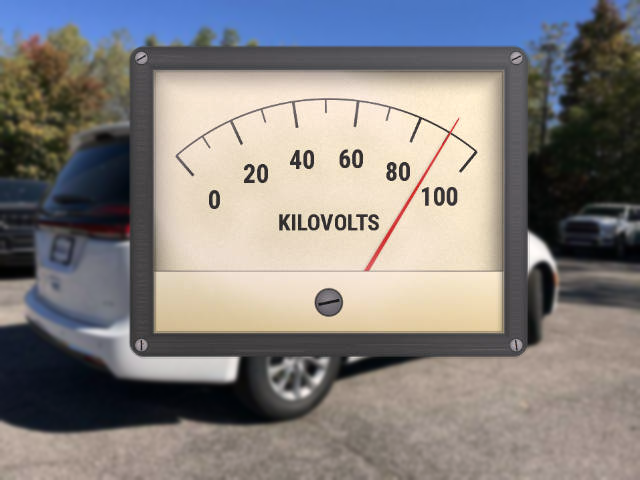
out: 90 kV
